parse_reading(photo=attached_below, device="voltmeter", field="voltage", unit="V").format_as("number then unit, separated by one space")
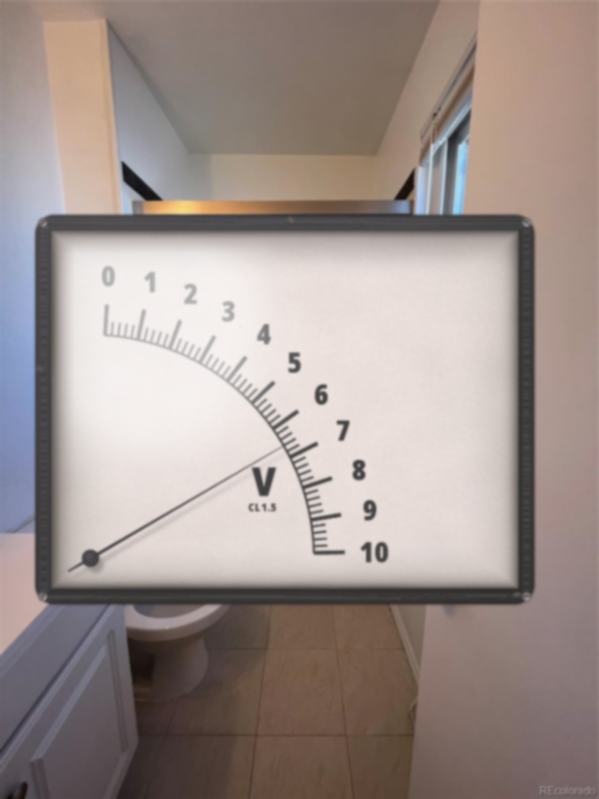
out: 6.6 V
